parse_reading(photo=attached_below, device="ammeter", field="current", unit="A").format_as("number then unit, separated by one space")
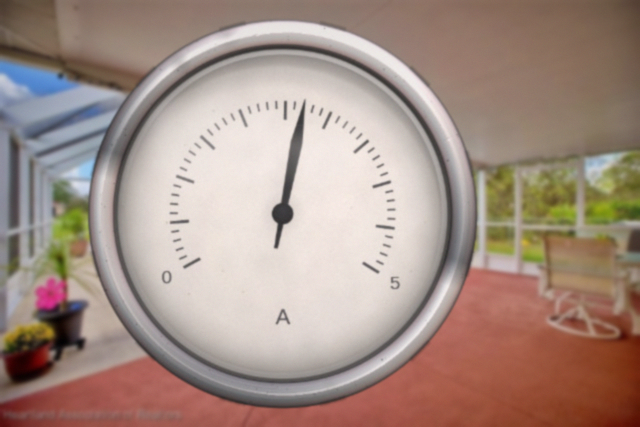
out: 2.7 A
